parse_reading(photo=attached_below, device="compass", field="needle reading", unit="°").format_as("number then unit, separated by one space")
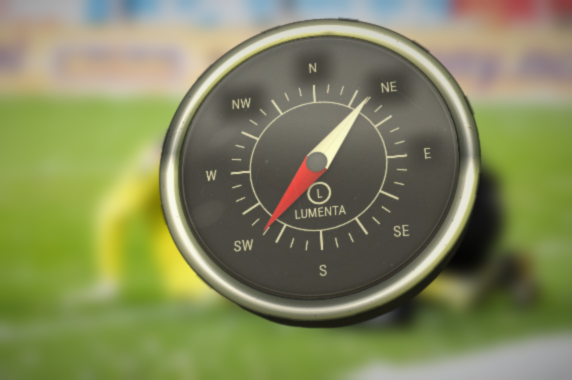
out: 220 °
